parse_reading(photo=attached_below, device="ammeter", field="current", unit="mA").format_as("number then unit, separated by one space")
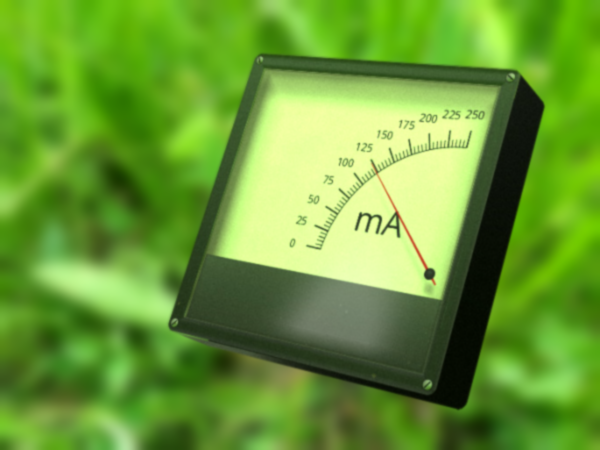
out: 125 mA
